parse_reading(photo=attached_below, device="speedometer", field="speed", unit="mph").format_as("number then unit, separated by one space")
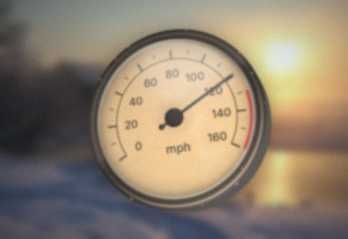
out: 120 mph
